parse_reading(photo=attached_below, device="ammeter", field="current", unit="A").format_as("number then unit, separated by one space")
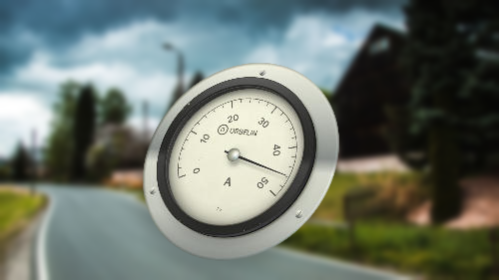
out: 46 A
